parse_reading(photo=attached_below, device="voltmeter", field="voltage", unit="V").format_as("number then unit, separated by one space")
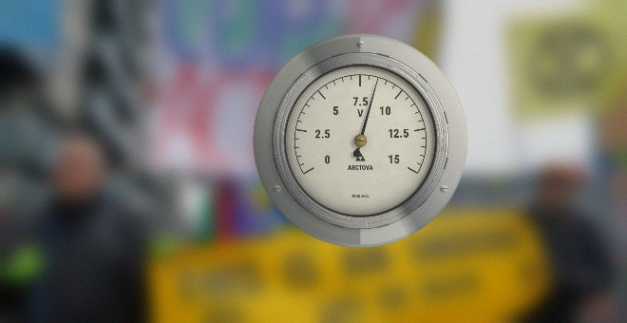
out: 8.5 V
